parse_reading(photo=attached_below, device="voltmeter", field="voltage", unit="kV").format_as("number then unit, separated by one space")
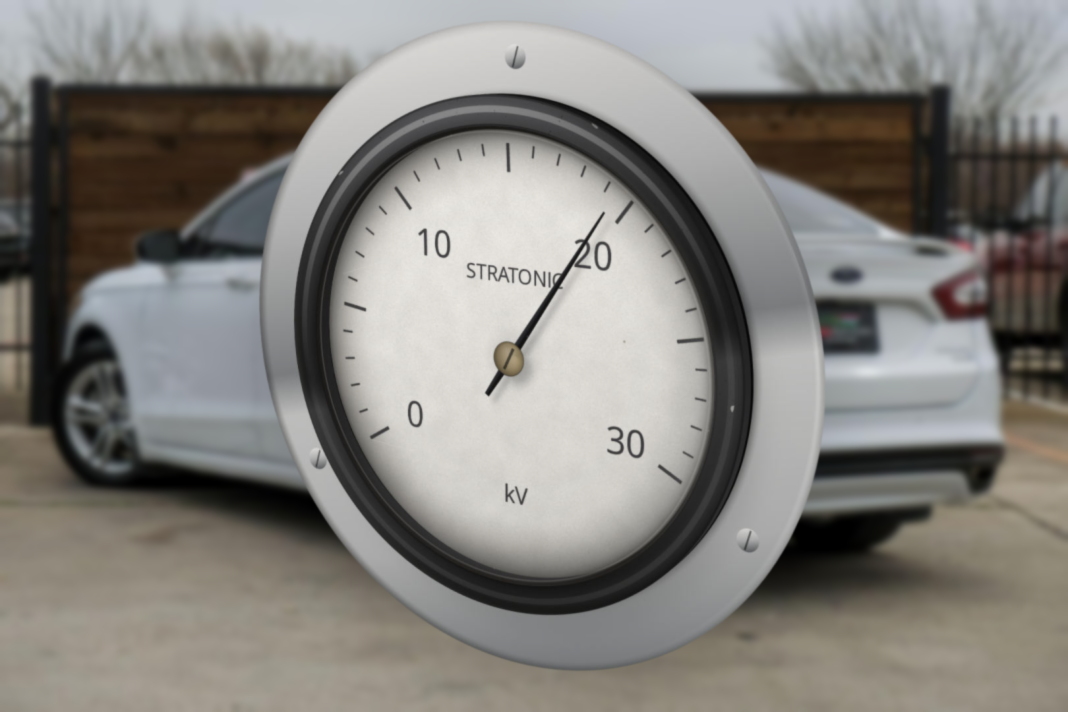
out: 19.5 kV
